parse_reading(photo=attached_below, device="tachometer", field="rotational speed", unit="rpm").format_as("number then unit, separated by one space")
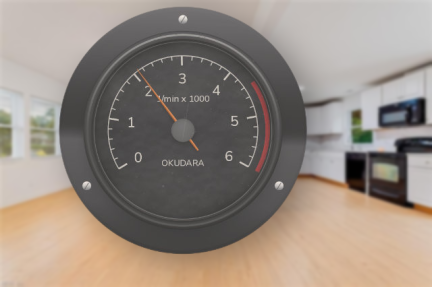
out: 2100 rpm
